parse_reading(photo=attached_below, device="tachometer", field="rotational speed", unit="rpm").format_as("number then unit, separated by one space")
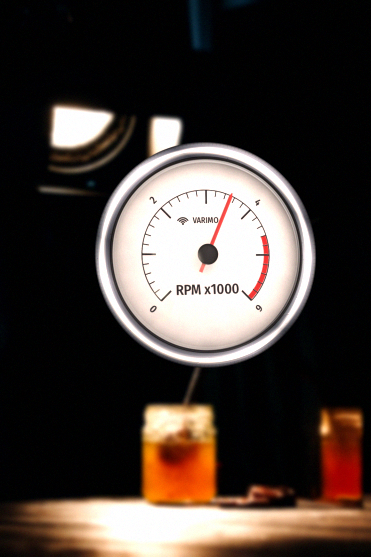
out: 3500 rpm
